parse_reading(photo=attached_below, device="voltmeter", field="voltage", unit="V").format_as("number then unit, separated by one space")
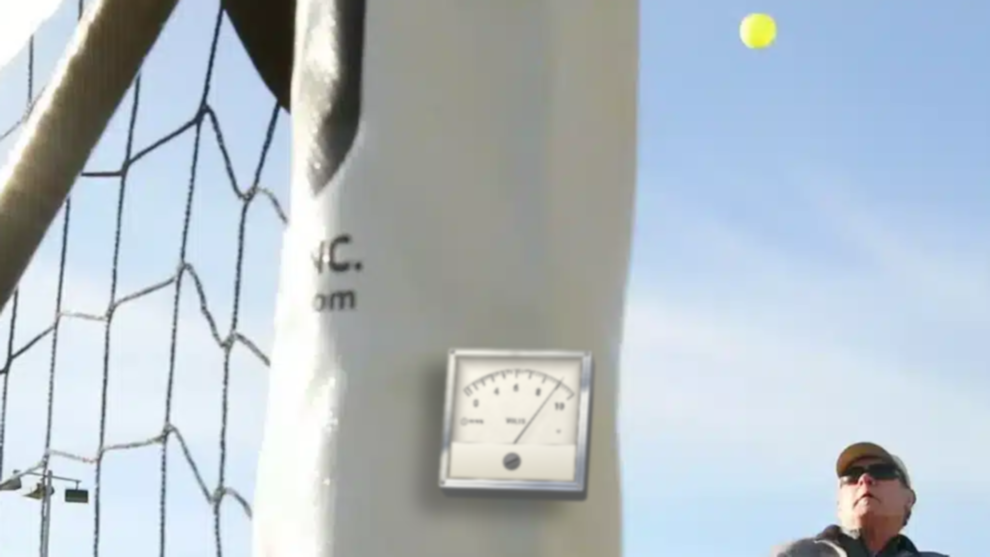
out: 9 V
